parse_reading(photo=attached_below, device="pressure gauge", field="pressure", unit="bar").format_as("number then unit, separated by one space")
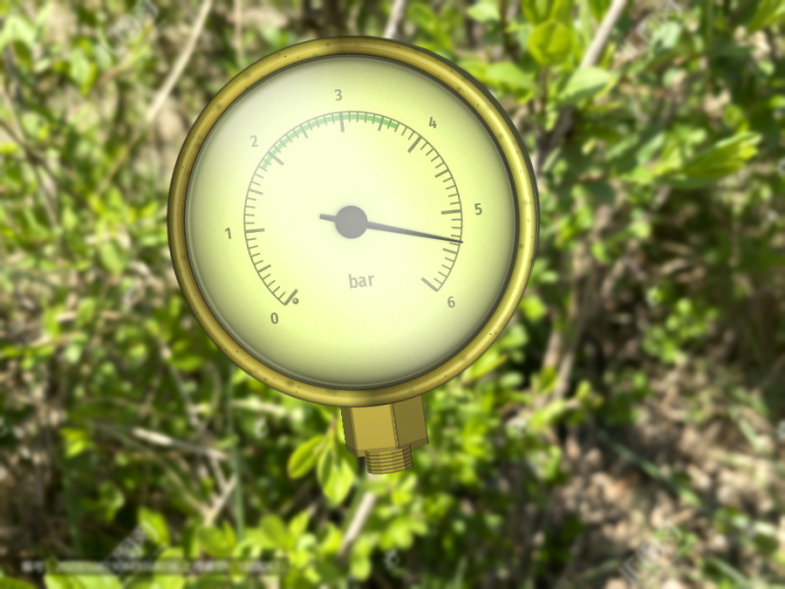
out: 5.35 bar
